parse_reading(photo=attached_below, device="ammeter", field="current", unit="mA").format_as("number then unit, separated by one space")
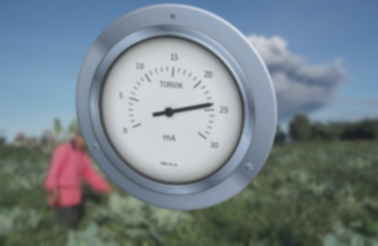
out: 24 mA
